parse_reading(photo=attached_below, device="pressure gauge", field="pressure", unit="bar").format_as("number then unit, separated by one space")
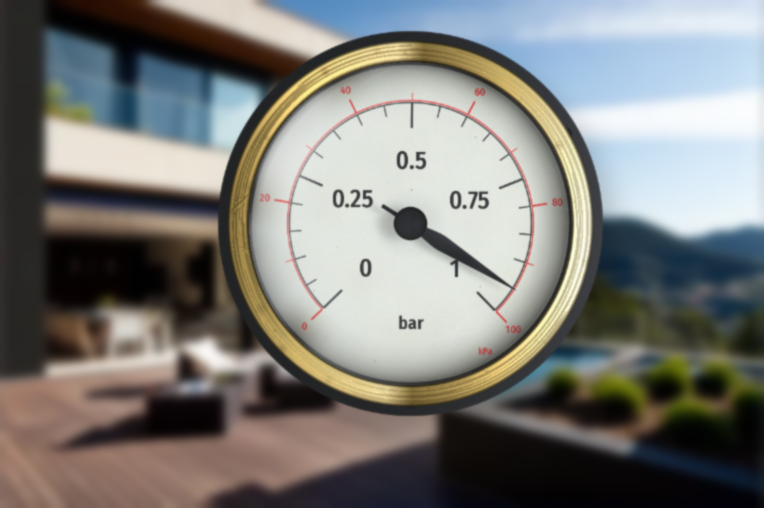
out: 0.95 bar
